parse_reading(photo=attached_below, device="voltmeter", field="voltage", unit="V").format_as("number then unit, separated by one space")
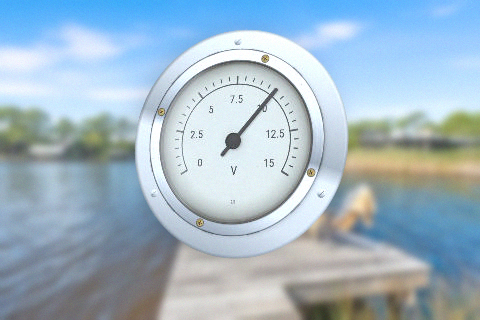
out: 10 V
